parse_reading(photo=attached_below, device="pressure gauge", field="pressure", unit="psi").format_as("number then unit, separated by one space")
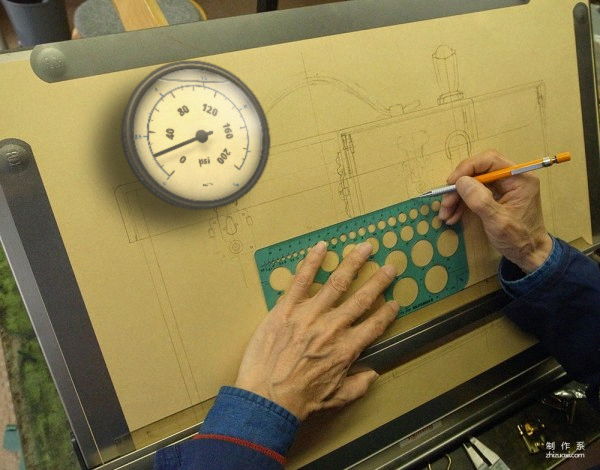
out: 20 psi
